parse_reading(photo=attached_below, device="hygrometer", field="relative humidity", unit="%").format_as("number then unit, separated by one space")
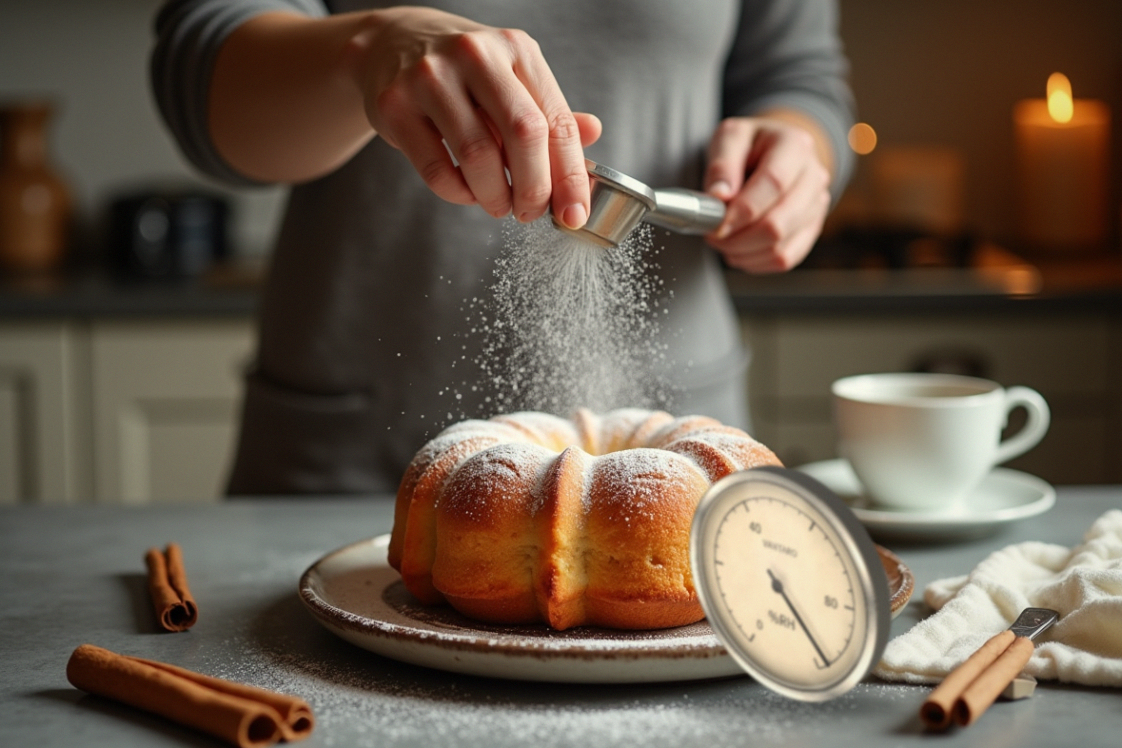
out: 96 %
